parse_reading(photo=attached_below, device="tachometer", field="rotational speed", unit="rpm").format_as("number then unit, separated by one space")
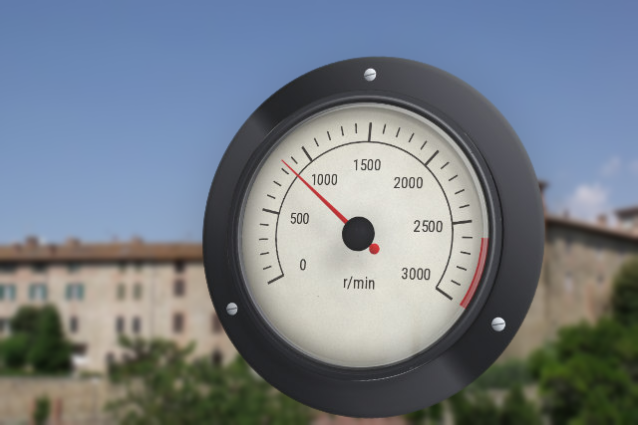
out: 850 rpm
